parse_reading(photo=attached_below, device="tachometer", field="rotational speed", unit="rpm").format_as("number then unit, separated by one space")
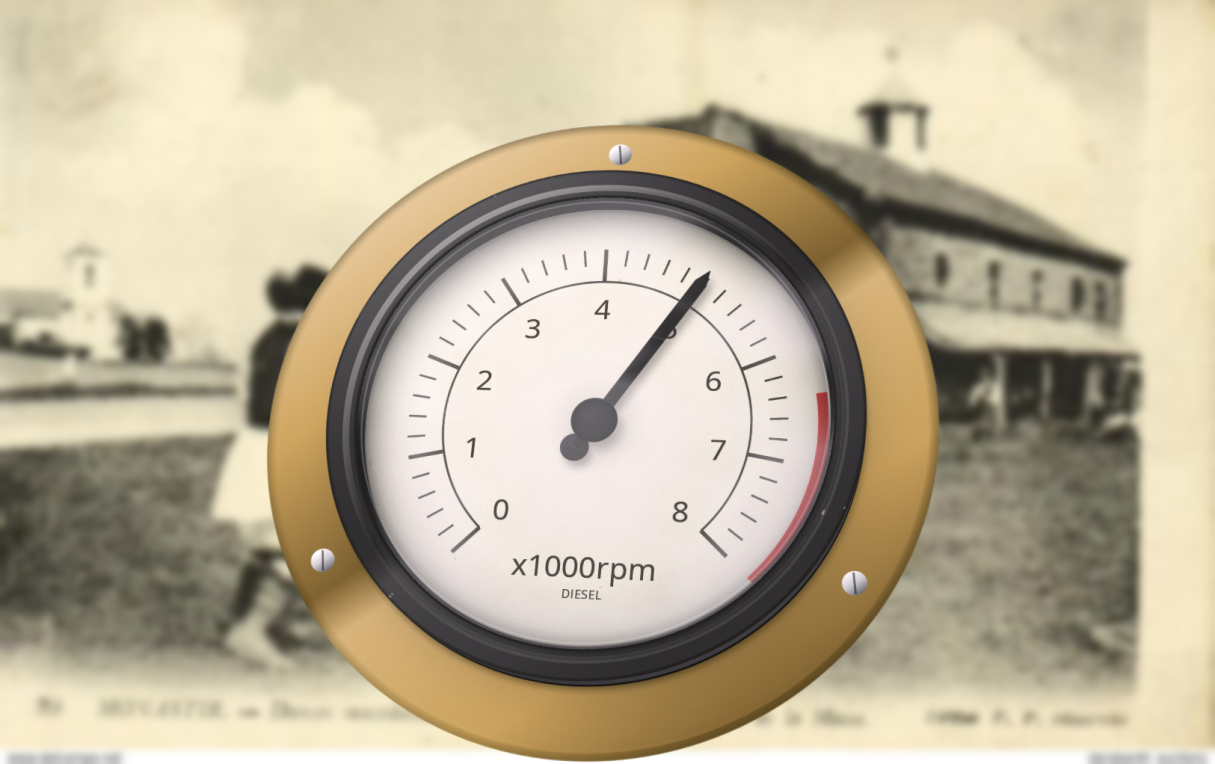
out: 5000 rpm
